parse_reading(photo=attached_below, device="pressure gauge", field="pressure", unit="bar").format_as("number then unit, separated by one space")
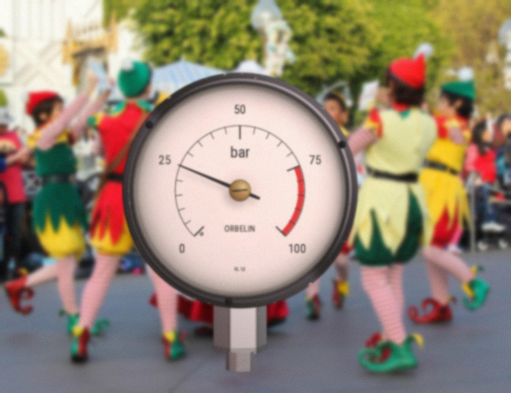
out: 25 bar
